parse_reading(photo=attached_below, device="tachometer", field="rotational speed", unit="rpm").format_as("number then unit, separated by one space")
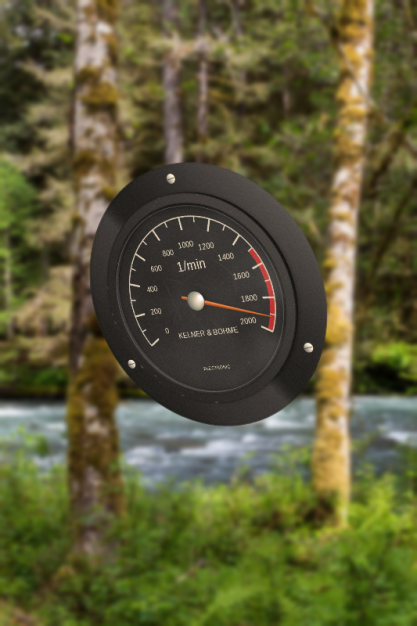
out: 1900 rpm
